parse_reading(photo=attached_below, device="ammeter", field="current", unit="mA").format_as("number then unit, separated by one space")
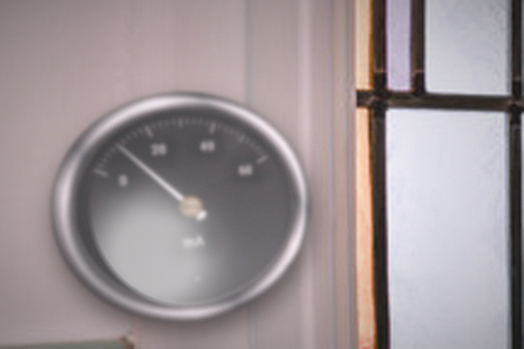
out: 10 mA
